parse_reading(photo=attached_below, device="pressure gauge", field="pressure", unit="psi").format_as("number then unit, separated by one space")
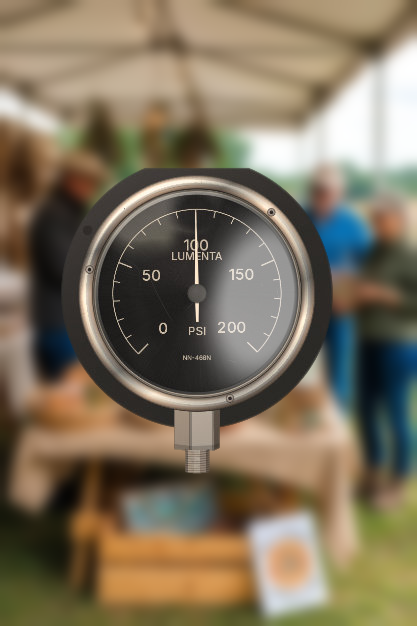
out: 100 psi
